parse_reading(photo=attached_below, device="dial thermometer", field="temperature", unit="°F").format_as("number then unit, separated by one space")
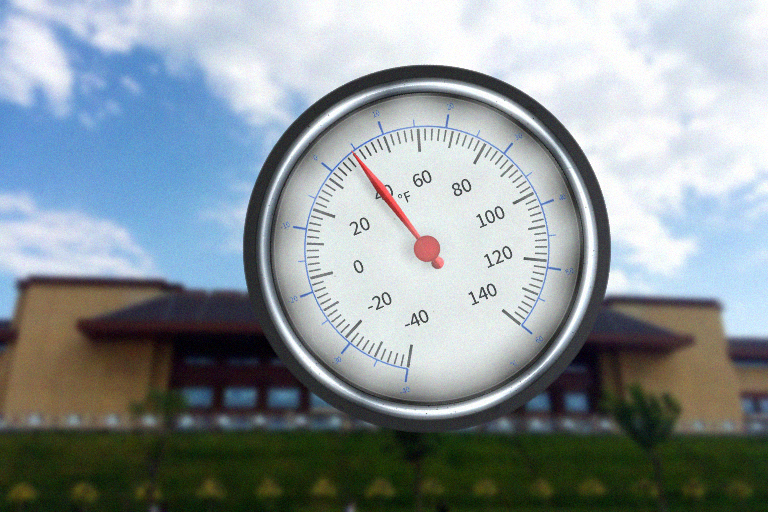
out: 40 °F
